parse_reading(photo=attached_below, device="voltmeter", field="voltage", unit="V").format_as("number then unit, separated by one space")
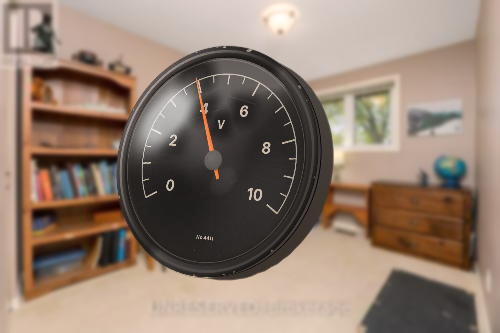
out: 4 V
